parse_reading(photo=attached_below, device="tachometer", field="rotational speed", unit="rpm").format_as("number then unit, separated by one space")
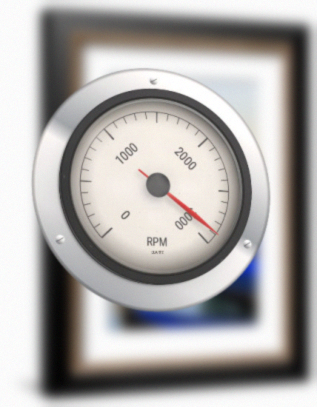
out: 2900 rpm
